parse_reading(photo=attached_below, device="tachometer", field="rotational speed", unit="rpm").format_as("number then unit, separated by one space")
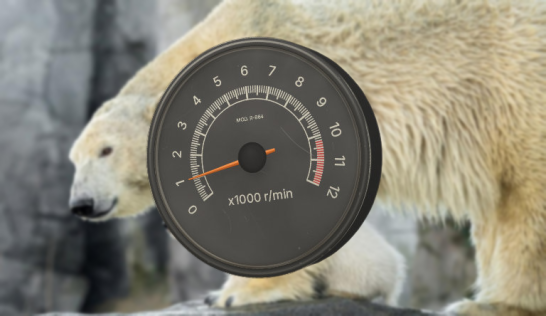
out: 1000 rpm
